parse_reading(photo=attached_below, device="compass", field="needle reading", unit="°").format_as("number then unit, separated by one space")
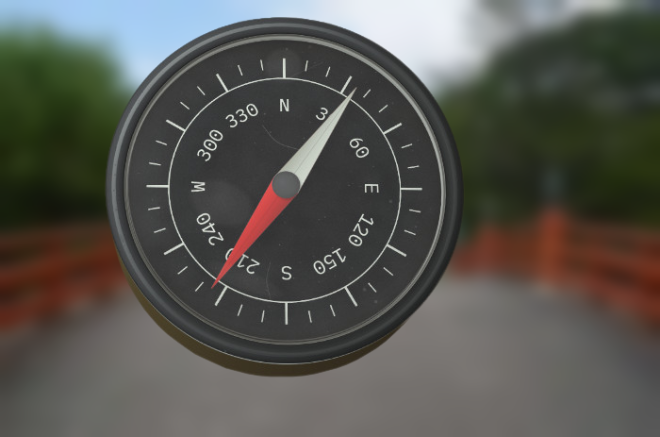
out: 215 °
